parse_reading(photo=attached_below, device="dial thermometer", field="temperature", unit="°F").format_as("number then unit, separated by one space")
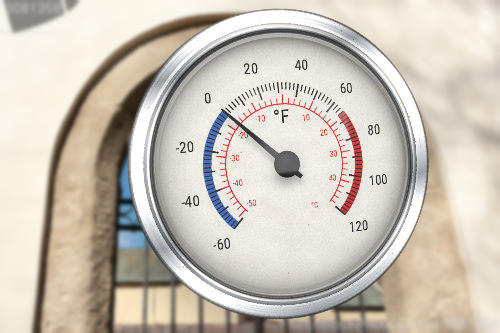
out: 0 °F
